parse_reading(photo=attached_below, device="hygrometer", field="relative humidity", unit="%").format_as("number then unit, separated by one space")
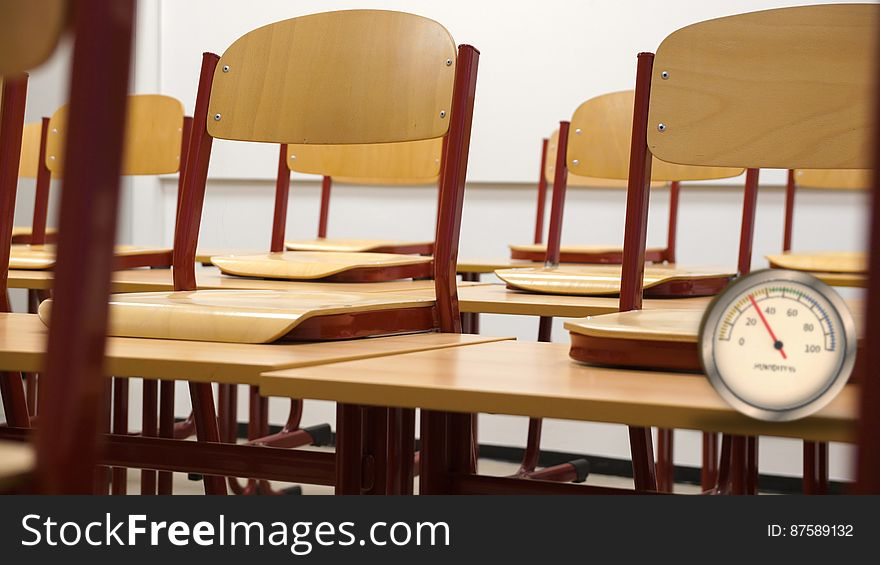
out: 30 %
